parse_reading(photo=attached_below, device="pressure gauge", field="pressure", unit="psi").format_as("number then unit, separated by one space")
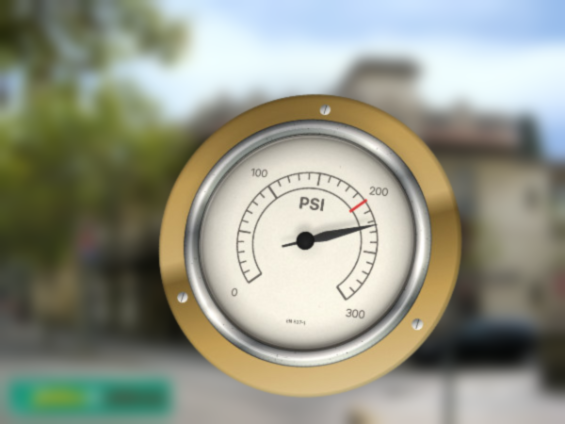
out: 225 psi
